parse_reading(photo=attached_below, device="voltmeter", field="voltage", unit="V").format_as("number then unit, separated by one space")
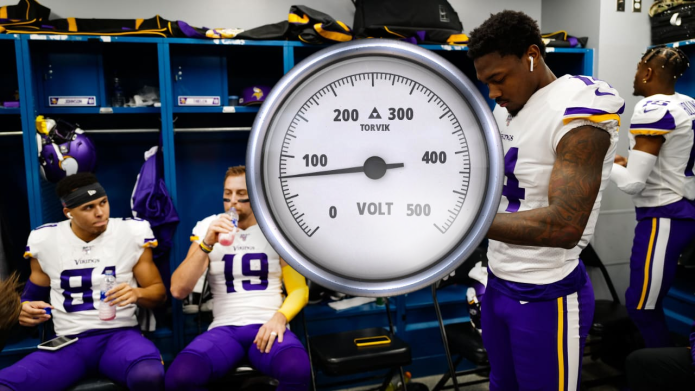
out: 75 V
